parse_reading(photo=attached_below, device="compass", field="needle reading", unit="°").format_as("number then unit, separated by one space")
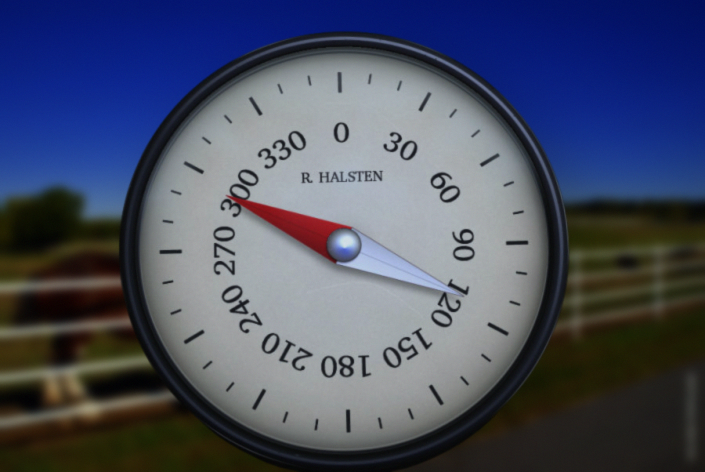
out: 295 °
